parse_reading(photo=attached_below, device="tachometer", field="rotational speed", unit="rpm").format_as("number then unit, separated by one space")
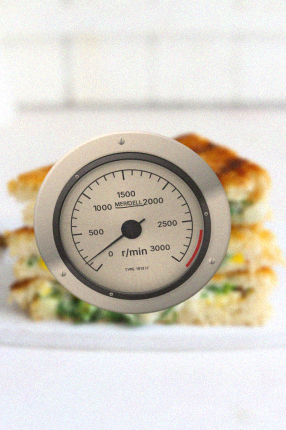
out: 150 rpm
